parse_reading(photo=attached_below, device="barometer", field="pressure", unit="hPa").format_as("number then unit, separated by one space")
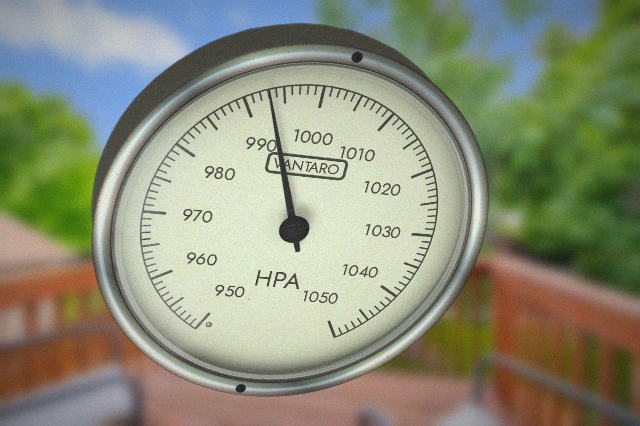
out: 993 hPa
